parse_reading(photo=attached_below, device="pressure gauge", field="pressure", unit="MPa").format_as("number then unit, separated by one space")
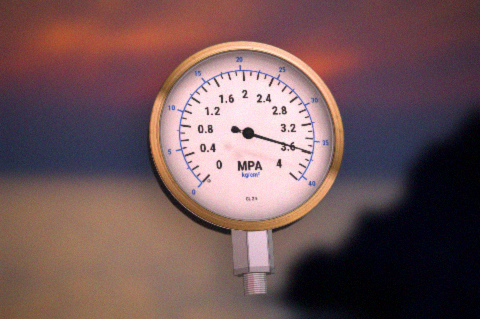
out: 3.6 MPa
